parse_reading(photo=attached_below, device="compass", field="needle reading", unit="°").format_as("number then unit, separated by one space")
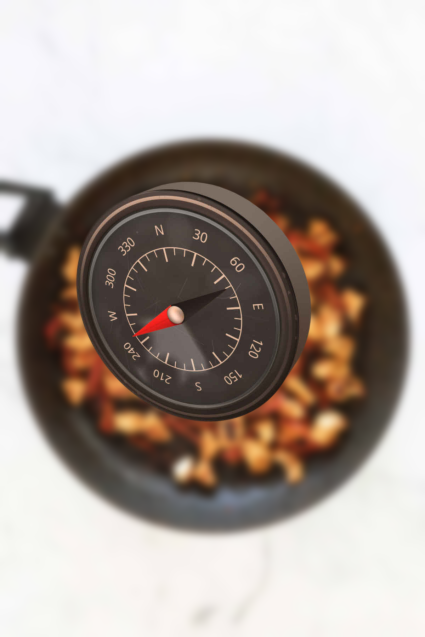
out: 250 °
